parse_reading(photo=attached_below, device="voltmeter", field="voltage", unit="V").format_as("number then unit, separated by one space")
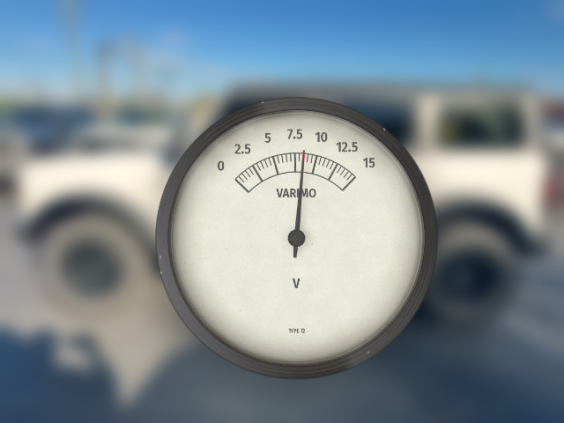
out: 8.5 V
